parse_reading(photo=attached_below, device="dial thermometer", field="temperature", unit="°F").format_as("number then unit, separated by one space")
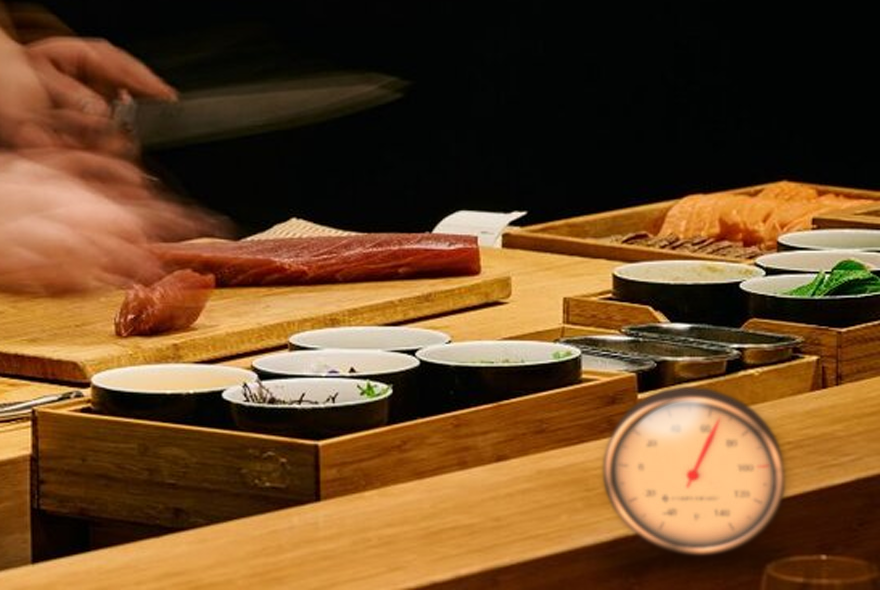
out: 65 °F
